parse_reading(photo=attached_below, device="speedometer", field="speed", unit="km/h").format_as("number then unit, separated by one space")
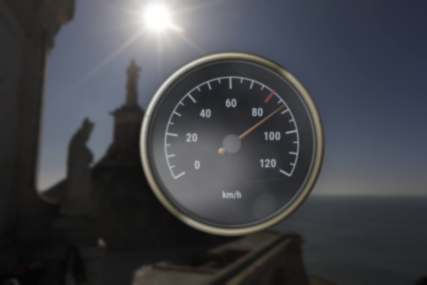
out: 87.5 km/h
